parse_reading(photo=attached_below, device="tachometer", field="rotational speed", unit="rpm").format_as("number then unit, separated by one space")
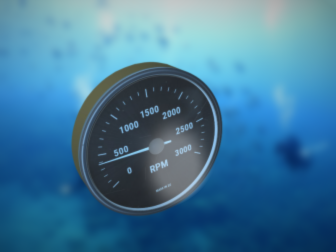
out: 400 rpm
